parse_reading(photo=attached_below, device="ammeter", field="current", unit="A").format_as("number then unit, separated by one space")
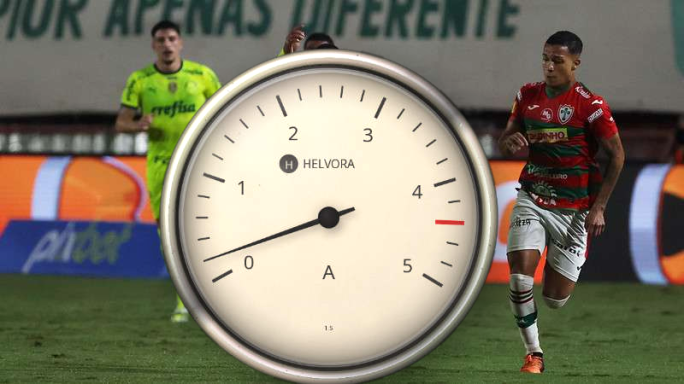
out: 0.2 A
